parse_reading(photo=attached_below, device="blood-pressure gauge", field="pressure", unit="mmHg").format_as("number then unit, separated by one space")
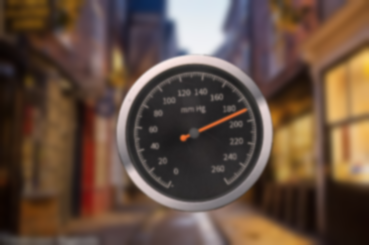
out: 190 mmHg
